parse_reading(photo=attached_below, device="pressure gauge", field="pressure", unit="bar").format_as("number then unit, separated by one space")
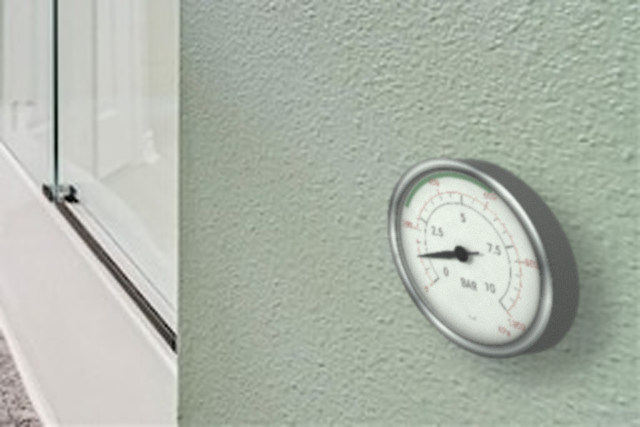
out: 1 bar
